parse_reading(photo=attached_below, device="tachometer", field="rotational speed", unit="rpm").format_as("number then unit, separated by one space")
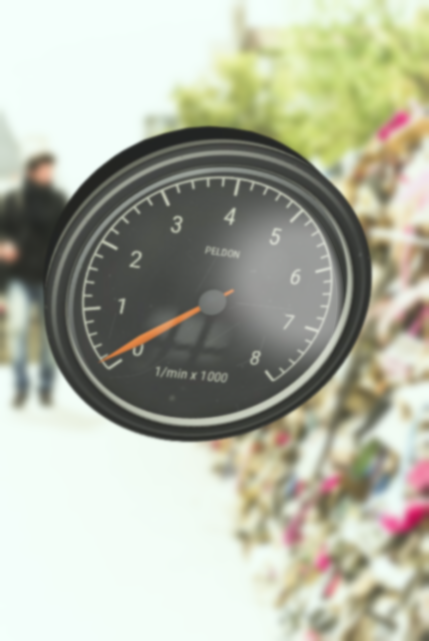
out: 200 rpm
